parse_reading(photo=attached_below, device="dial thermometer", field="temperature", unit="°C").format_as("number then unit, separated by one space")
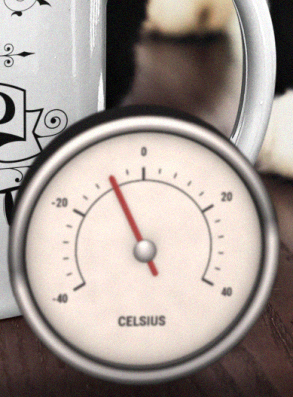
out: -8 °C
